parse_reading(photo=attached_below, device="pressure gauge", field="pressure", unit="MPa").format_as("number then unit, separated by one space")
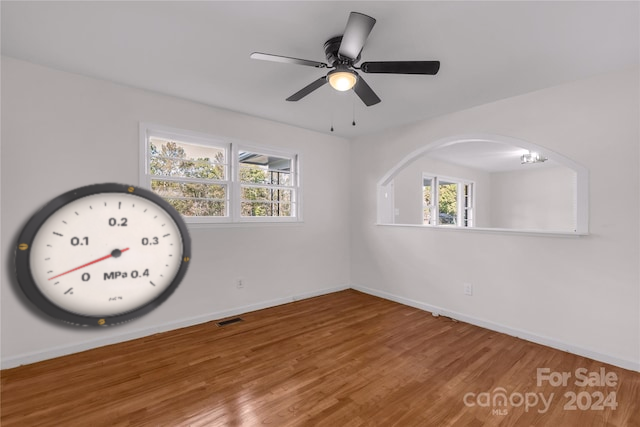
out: 0.03 MPa
